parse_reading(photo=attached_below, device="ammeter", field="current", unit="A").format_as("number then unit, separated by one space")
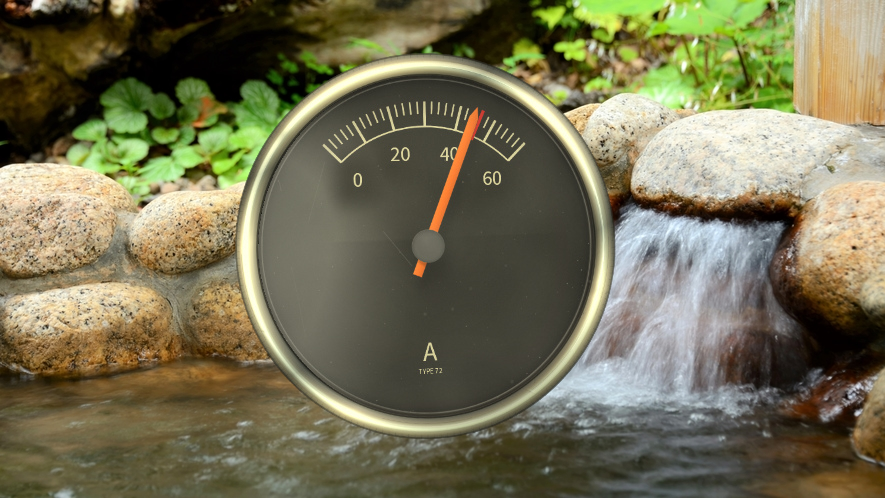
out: 44 A
